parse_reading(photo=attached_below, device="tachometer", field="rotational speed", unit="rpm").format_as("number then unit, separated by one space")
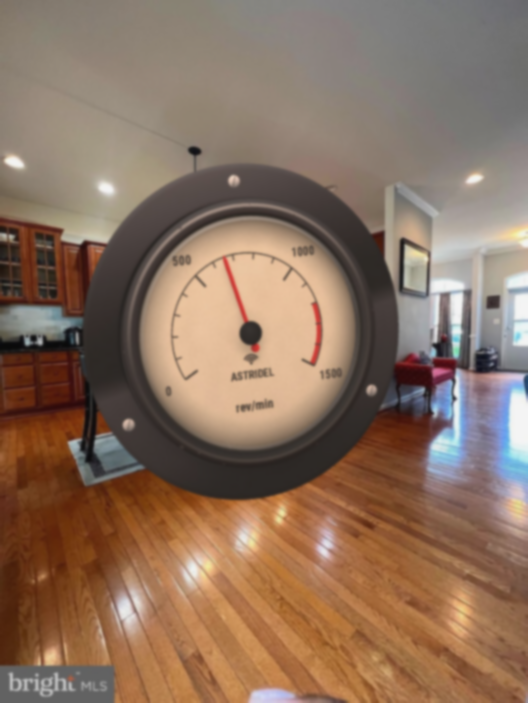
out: 650 rpm
